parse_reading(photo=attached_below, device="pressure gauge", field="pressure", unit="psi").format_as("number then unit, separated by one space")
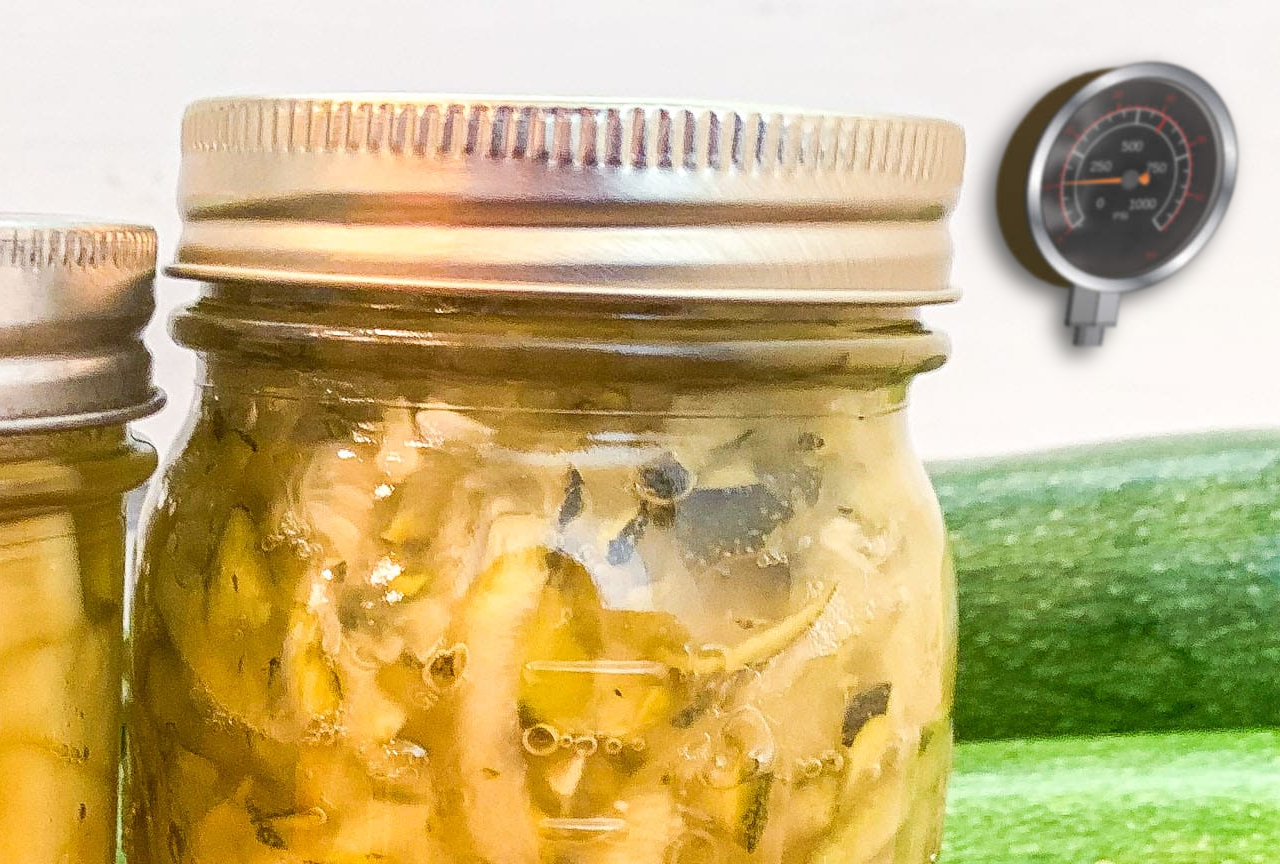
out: 150 psi
